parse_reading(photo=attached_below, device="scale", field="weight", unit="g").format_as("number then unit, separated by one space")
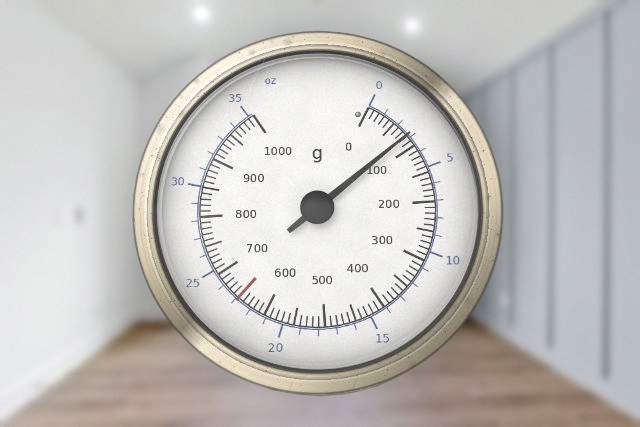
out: 80 g
